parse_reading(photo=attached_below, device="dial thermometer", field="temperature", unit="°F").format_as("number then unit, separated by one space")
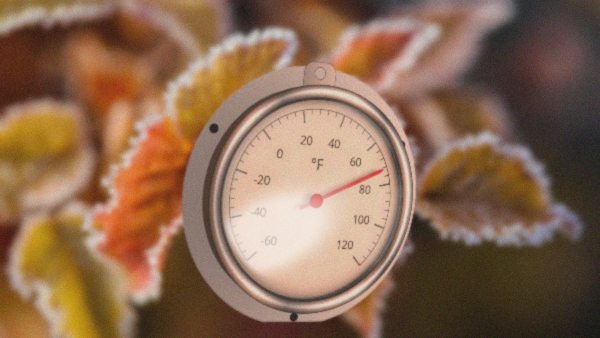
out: 72 °F
